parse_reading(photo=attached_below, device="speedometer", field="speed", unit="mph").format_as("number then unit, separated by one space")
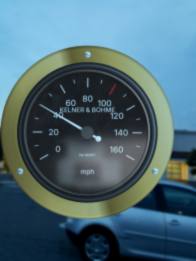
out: 40 mph
